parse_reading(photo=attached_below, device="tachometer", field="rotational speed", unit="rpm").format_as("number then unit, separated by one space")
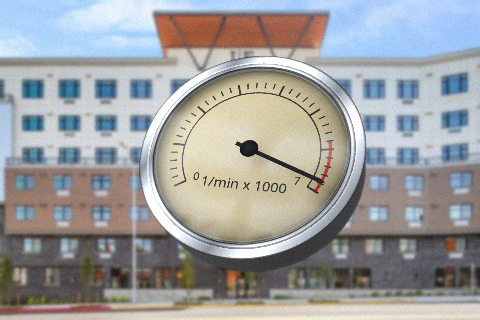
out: 6800 rpm
